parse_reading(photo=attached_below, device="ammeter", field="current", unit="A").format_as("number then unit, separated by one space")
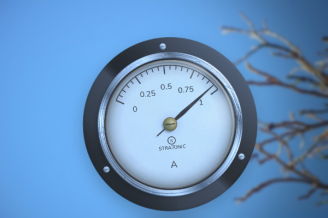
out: 0.95 A
